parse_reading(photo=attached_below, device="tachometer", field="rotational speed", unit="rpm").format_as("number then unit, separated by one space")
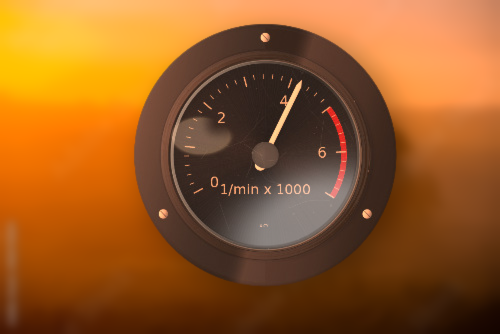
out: 4200 rpm
